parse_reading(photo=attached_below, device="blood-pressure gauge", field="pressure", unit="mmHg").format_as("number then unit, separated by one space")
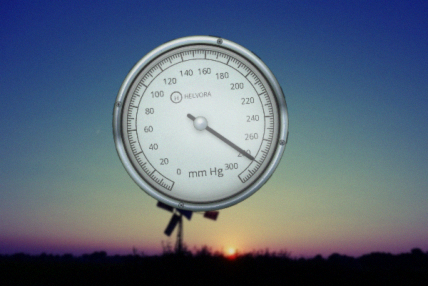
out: 280 mmHg
